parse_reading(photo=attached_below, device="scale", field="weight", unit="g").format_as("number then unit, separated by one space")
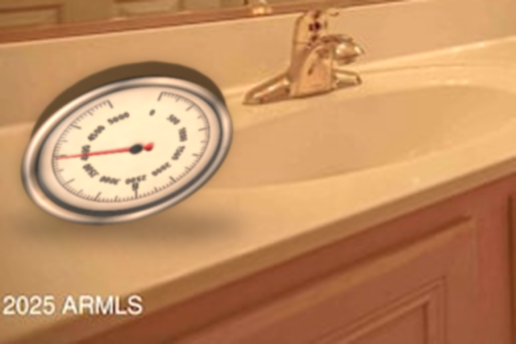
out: 4000 g
